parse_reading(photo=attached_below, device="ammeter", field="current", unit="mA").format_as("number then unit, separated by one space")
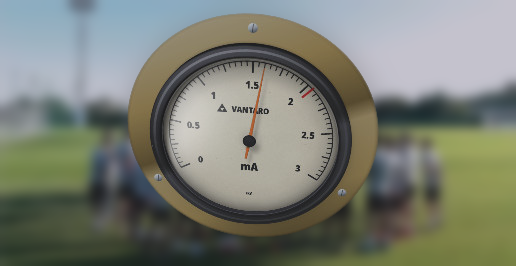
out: 1.6 mA
